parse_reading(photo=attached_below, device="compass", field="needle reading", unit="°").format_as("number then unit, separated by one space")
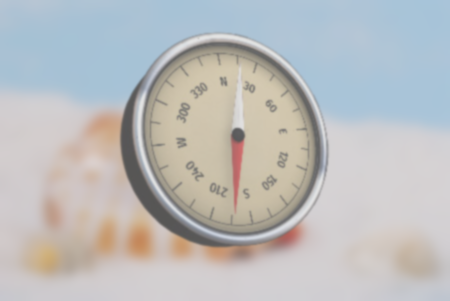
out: 195 °
